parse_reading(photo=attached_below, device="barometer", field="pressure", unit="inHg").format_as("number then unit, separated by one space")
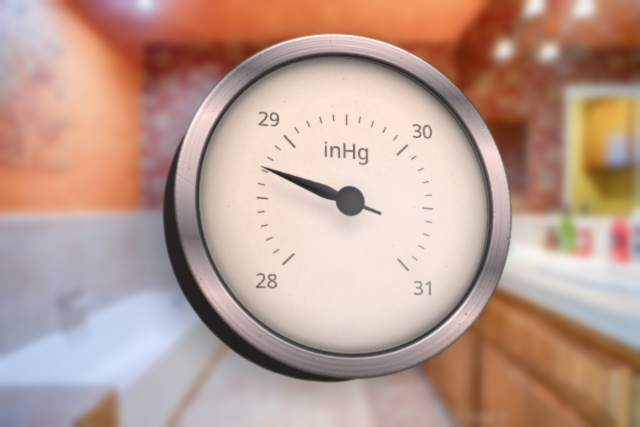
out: 28.7 inHg
